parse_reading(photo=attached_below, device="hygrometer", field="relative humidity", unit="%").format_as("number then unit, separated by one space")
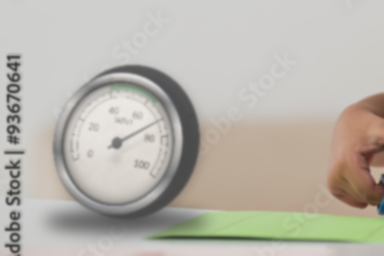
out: 72 %
